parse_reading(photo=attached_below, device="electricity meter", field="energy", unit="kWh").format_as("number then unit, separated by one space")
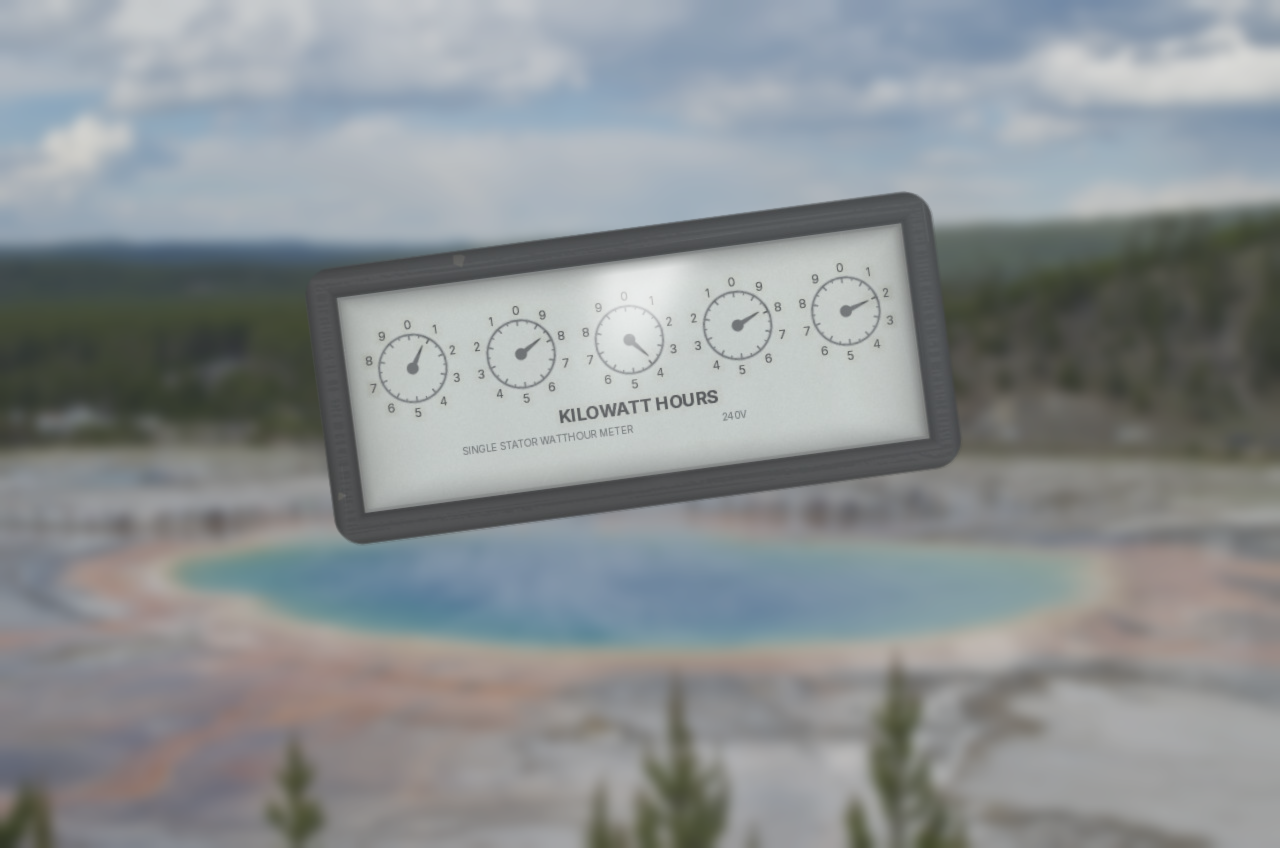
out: 8382 kWh
